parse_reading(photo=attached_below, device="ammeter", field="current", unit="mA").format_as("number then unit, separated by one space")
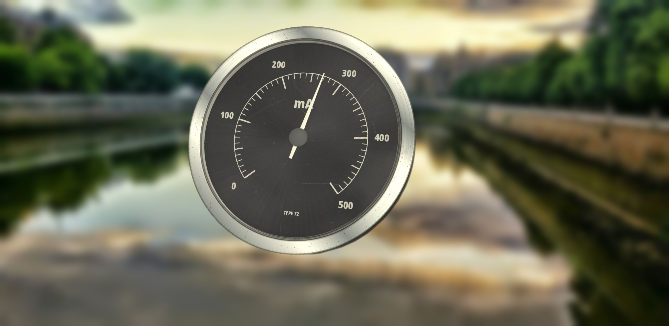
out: 270 mA
